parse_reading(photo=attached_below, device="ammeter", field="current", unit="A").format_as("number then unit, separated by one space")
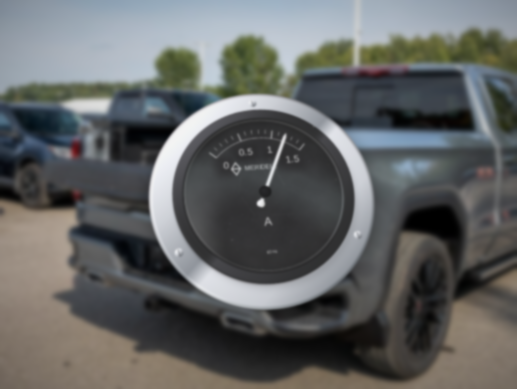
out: 1.2 A
